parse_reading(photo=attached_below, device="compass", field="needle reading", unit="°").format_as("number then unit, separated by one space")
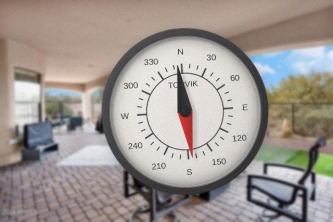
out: 175 °
